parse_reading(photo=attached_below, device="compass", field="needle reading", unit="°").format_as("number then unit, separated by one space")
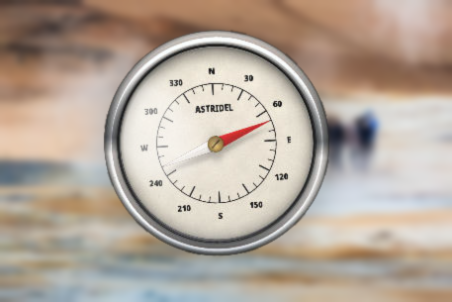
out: 70 °
